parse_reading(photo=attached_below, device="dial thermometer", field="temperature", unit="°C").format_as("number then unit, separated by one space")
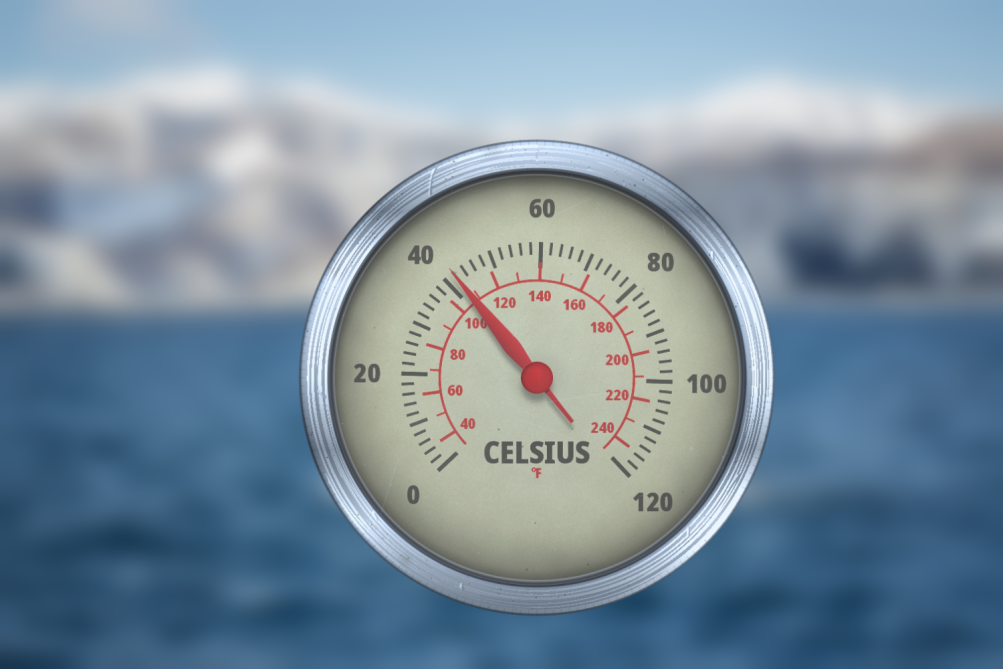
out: 42 °C
